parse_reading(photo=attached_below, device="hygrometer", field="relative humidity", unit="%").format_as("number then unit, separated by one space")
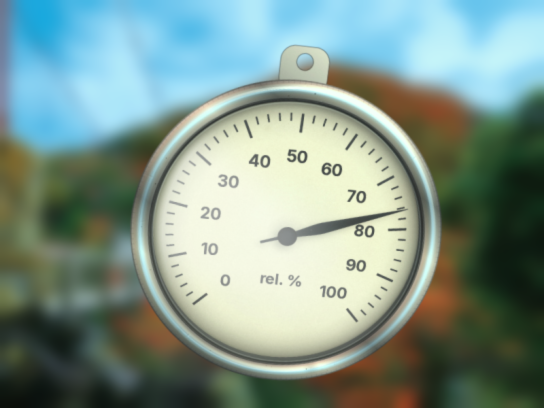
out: 76 %
